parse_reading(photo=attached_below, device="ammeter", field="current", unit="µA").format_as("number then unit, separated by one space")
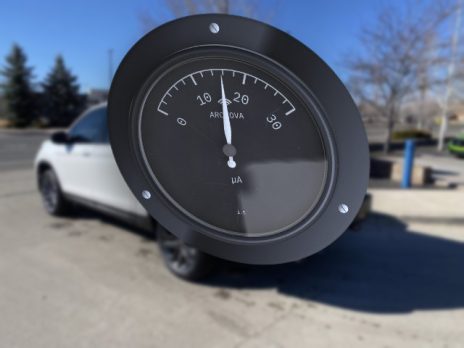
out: 16 µA
